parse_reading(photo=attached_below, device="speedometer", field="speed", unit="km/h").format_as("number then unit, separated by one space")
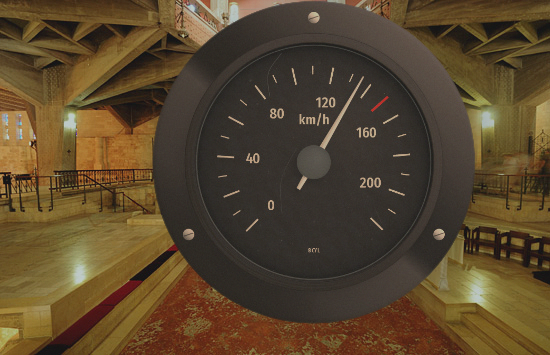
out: 135 km/h
